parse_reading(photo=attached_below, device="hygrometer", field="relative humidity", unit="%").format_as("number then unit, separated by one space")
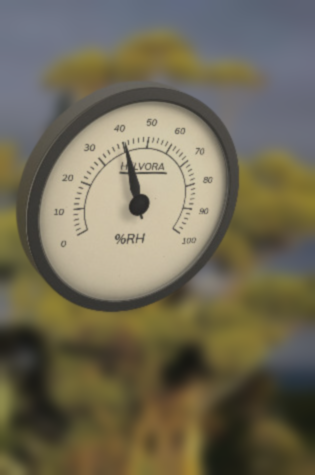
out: 40 %
